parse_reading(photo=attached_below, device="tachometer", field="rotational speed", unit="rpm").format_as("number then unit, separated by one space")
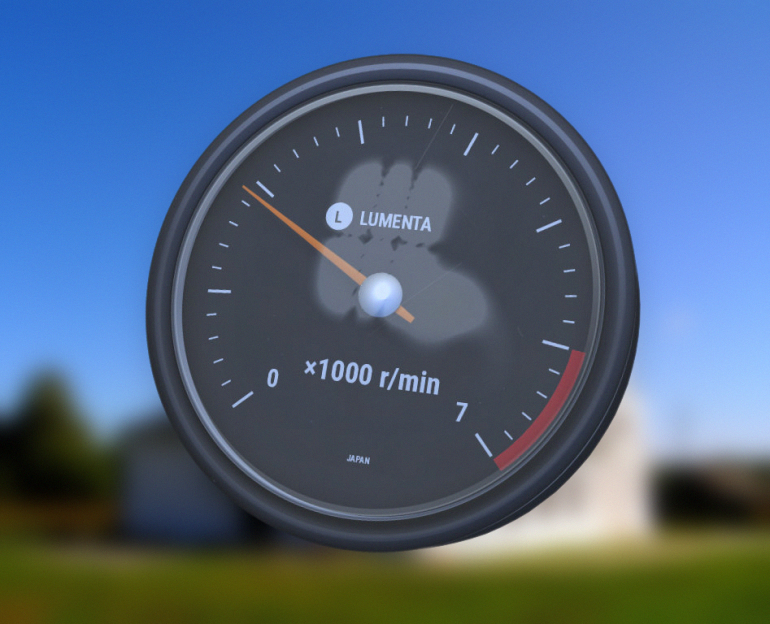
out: 1900 rpm
